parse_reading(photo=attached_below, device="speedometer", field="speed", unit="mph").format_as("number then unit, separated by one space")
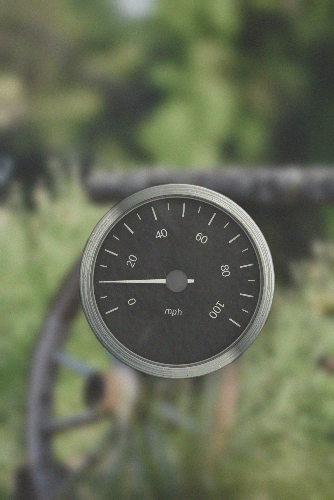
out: 10 mph
